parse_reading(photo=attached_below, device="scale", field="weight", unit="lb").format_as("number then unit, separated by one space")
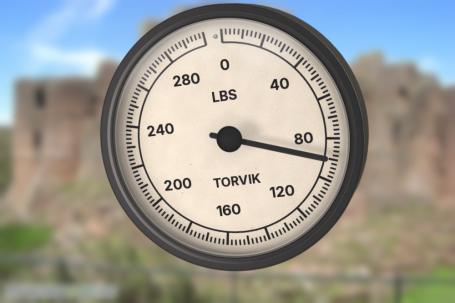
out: 90 lb
